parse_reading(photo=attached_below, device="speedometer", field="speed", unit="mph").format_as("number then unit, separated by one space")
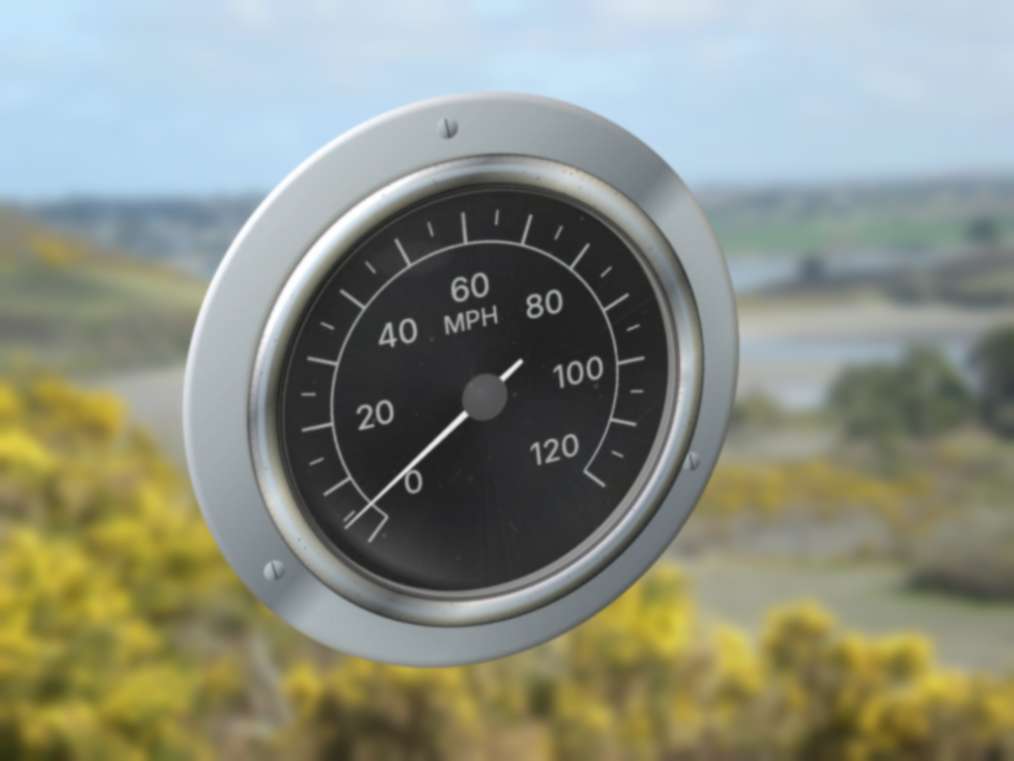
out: 5 mph
